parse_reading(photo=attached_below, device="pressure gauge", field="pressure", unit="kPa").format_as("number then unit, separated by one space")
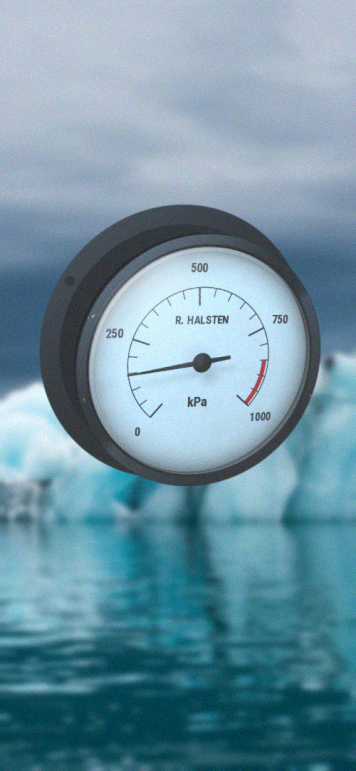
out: 150 kPa
